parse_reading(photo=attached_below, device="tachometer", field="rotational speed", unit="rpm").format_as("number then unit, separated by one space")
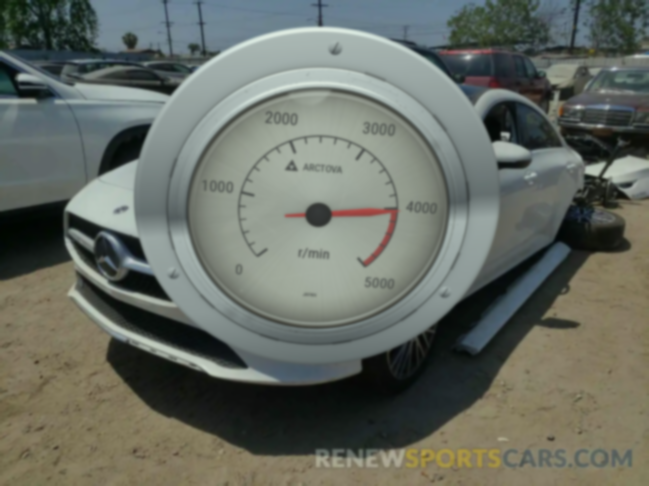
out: 4000 rpm
